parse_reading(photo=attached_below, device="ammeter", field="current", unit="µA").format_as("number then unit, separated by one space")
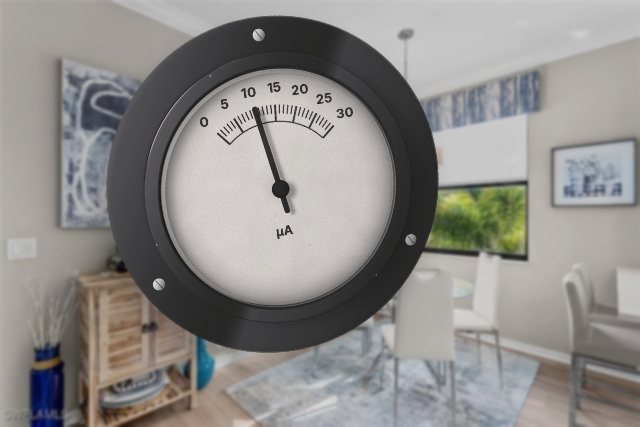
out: 10 µA
